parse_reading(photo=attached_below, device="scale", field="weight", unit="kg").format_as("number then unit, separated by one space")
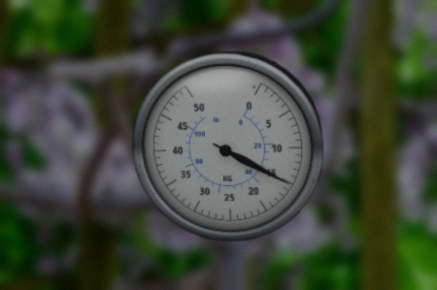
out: 15 kg
